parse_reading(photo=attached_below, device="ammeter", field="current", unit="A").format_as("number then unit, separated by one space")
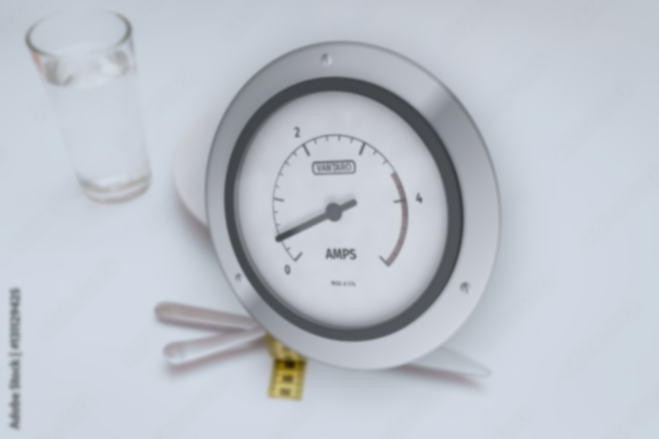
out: 0.4 A
